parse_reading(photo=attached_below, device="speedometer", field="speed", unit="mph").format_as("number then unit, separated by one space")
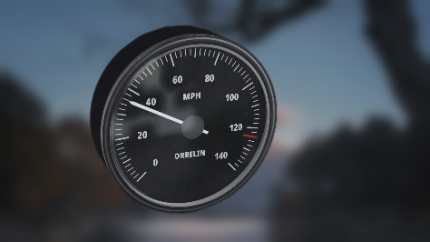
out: 36 mph
